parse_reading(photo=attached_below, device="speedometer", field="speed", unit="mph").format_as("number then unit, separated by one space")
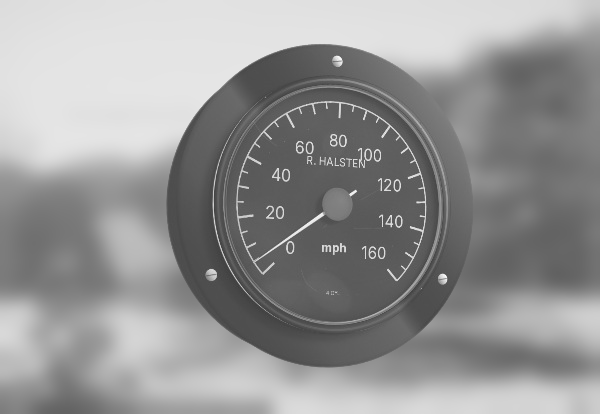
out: 5 mph
